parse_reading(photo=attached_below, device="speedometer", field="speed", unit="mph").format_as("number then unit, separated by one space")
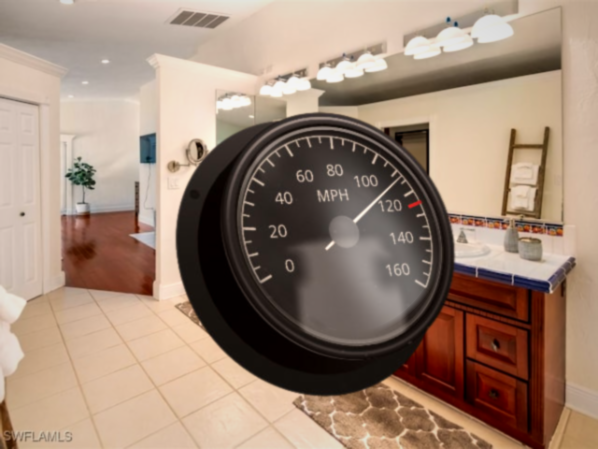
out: 112.5 mph
